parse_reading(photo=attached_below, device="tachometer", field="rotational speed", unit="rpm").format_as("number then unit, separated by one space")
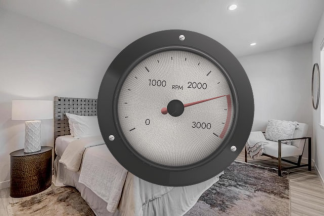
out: 2400 rpm
